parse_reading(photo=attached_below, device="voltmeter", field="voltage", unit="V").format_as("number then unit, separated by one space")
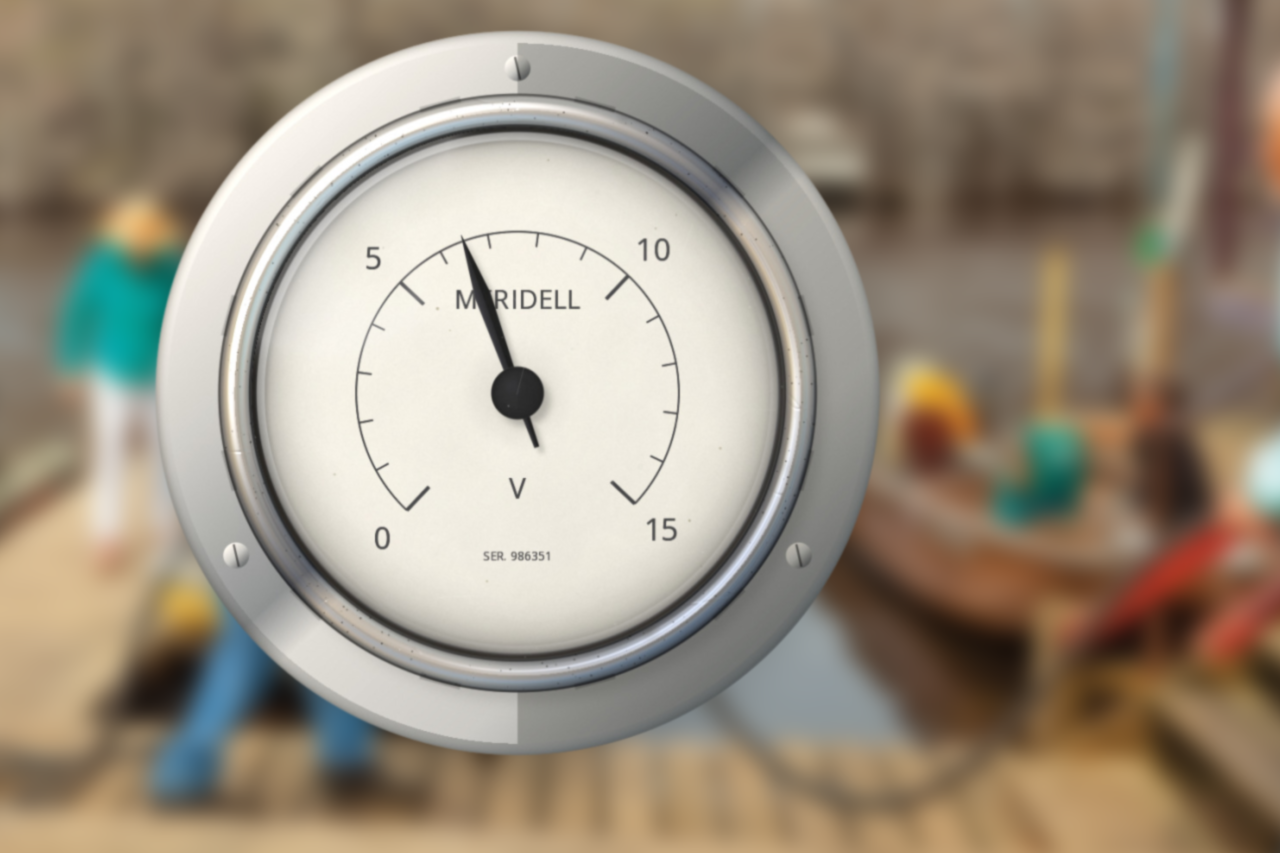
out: 6.5 V
